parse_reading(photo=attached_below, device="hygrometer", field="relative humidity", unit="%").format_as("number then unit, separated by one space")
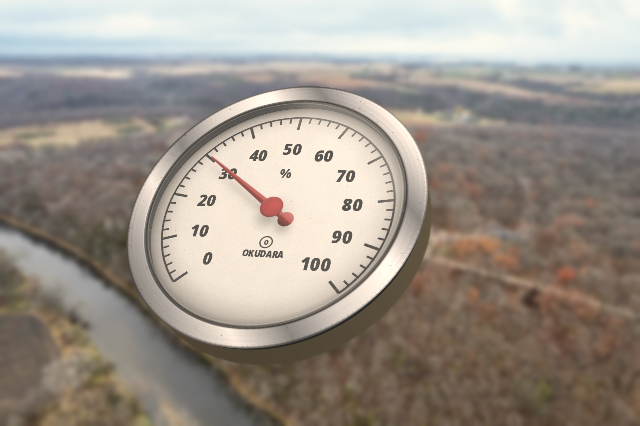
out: 30 %
